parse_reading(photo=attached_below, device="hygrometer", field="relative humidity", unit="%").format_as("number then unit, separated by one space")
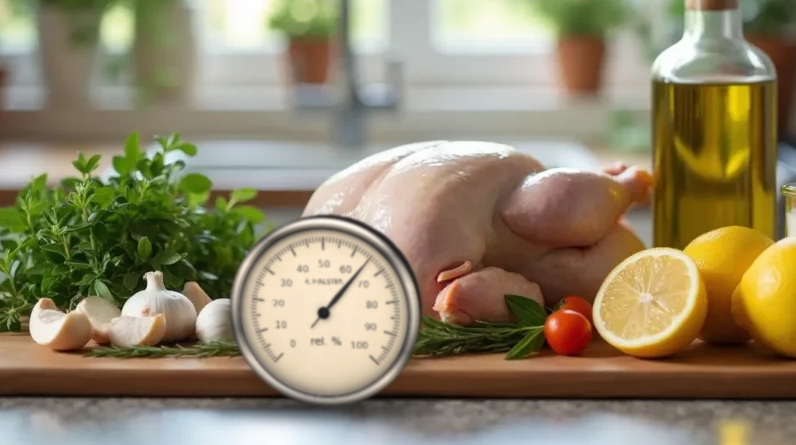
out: 65 %
